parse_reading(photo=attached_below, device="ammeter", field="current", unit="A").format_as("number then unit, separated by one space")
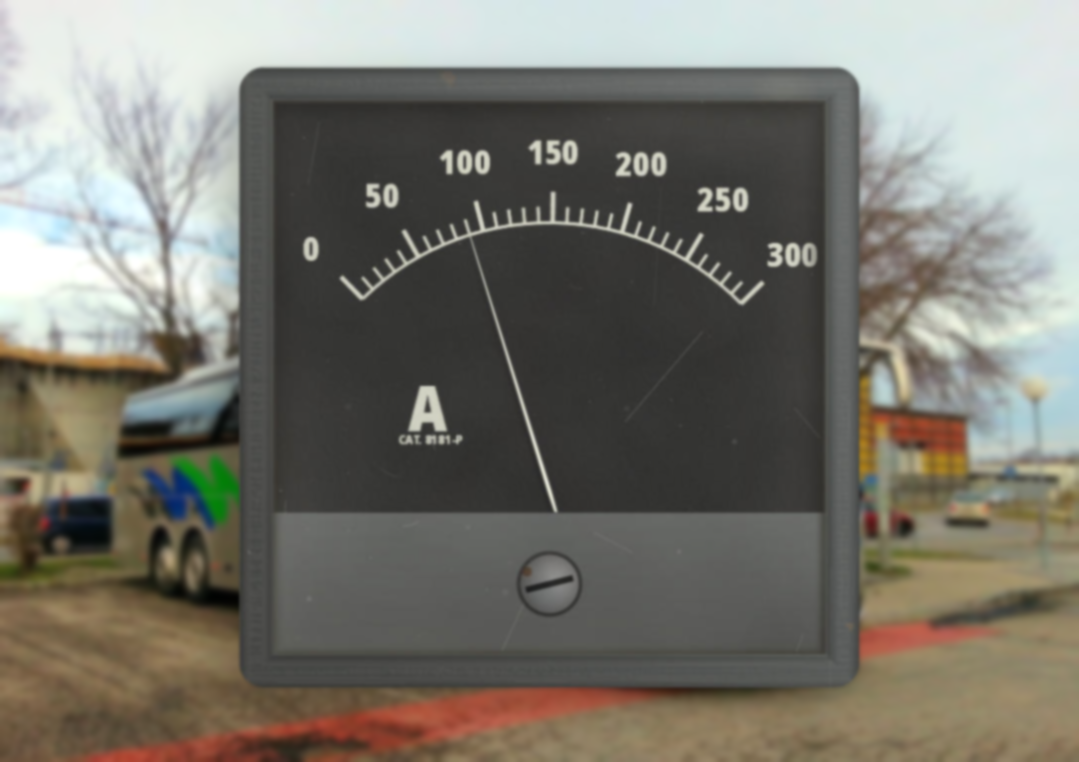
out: 90 A
